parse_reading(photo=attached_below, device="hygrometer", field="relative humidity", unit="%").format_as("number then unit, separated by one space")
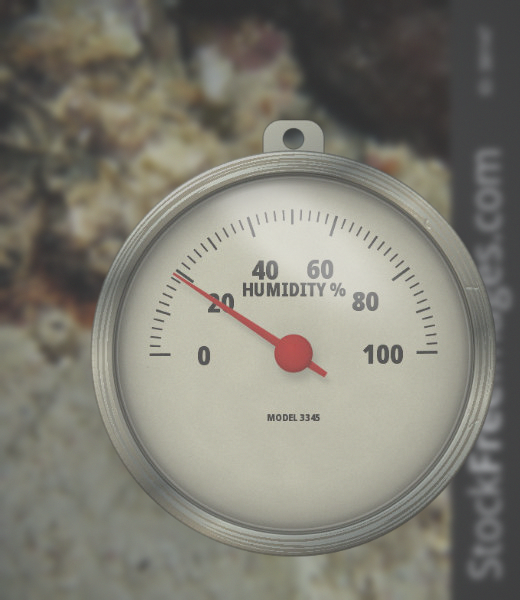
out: 19 %
